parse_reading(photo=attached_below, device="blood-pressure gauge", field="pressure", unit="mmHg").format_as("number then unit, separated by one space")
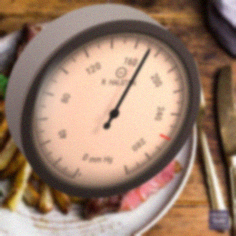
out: 170 mmHg
